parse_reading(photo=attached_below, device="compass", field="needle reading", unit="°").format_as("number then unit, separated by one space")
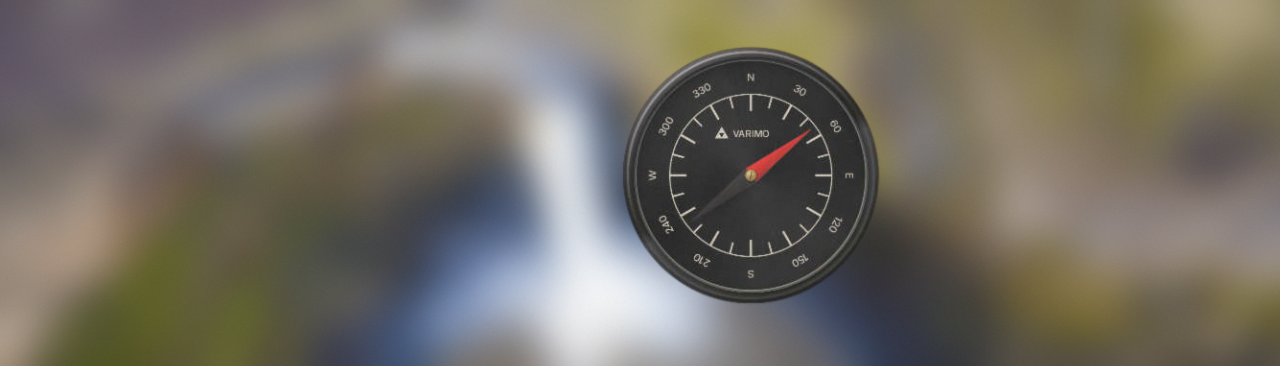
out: 52.5 °
